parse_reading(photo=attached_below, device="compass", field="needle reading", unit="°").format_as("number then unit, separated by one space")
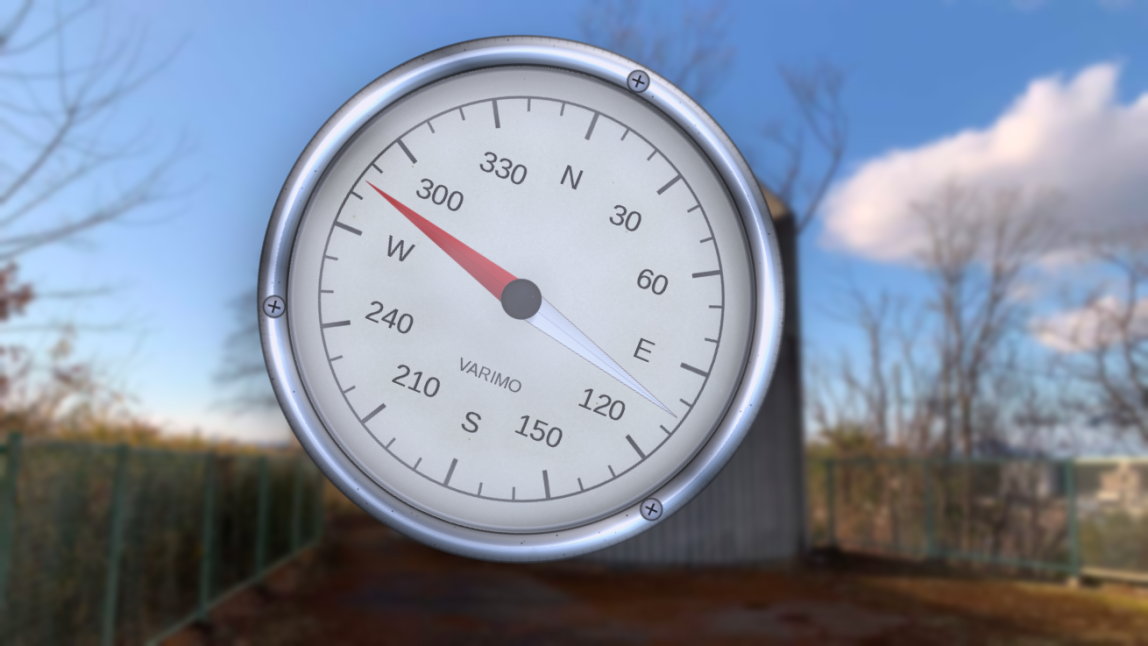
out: 285 °
